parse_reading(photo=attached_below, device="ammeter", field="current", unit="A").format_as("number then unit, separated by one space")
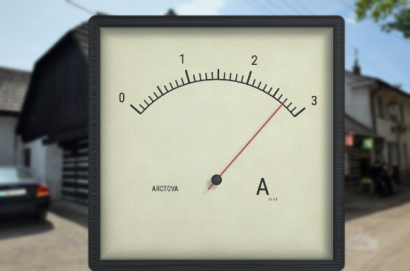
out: 2.7 A
